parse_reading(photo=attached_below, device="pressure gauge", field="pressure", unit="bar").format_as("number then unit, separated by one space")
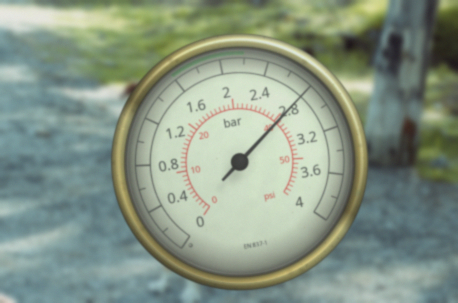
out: 2.8 bar
